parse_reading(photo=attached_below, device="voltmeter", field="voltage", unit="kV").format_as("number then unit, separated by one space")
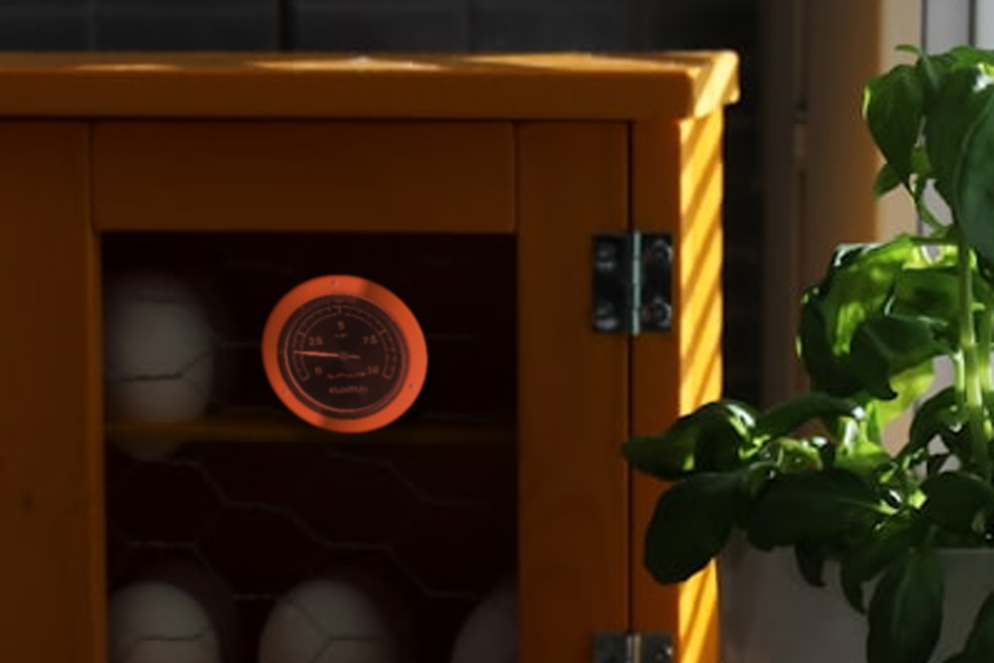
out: 1.5 kV
